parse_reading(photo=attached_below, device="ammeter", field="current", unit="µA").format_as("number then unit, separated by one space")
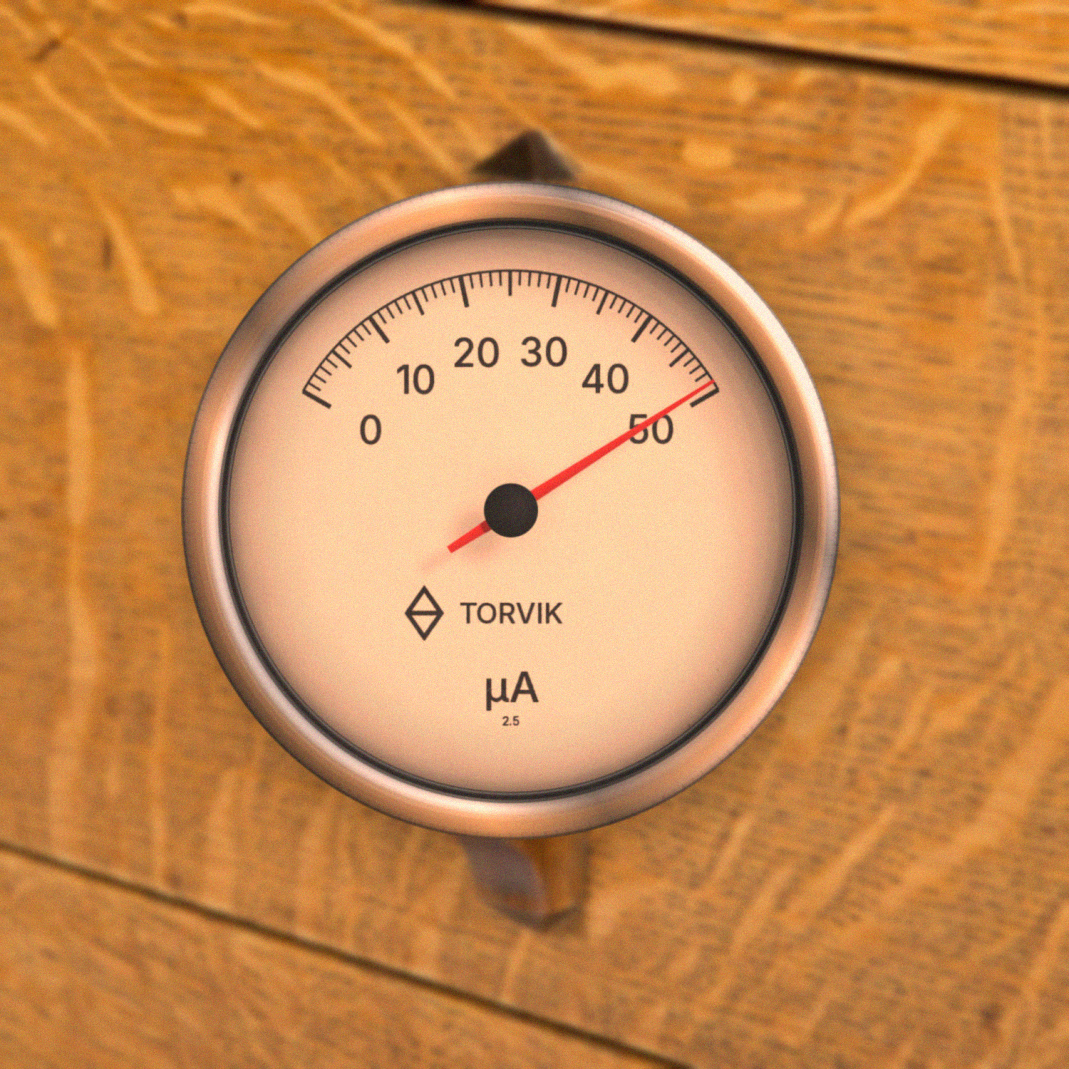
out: 49 µA
